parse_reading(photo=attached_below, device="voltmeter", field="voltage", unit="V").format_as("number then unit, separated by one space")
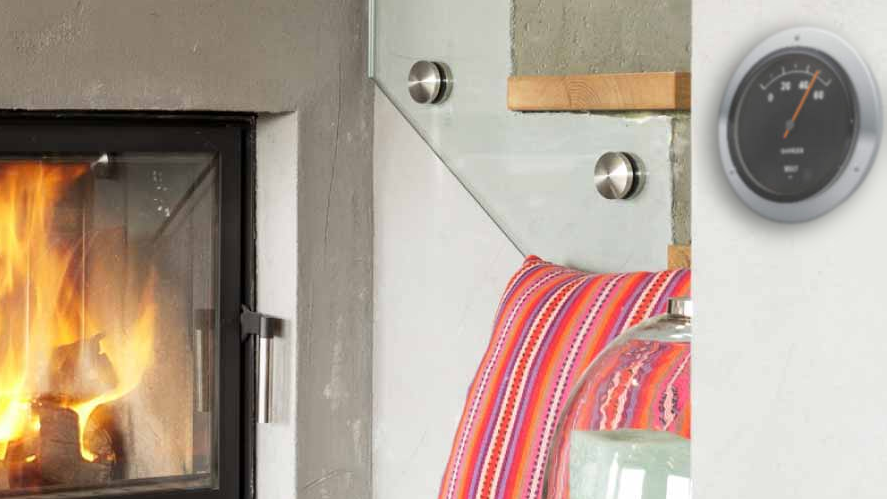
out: 50 V
